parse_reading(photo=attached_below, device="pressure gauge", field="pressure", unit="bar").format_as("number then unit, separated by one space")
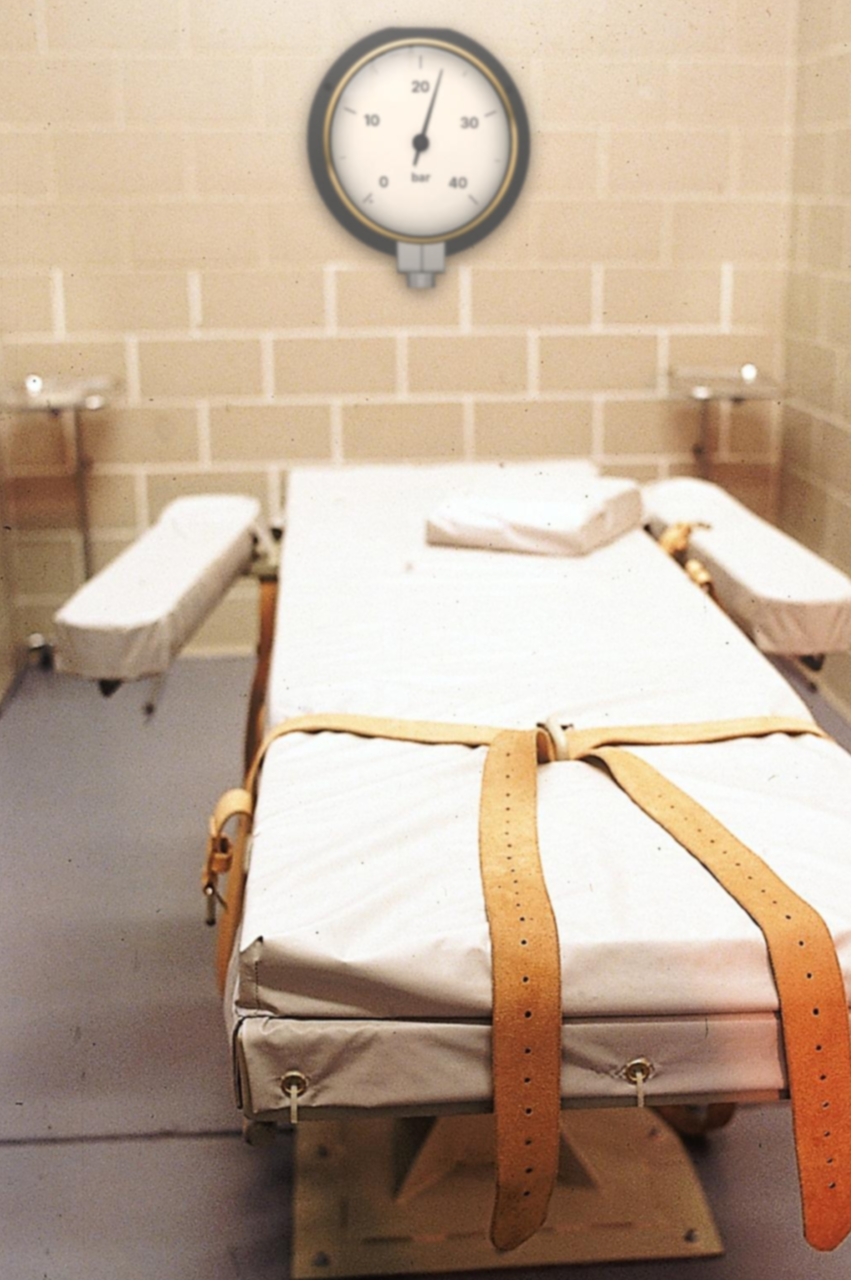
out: 22.5 bar
